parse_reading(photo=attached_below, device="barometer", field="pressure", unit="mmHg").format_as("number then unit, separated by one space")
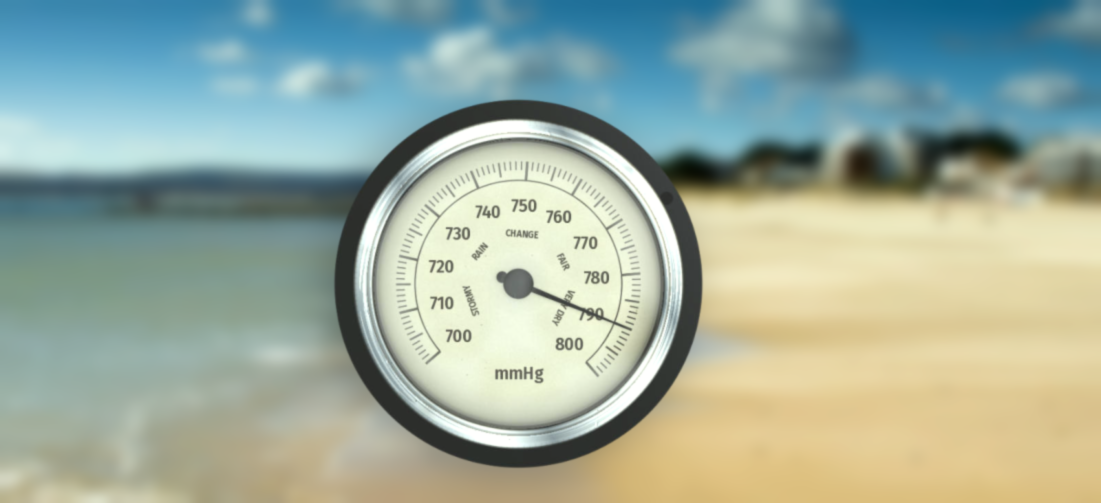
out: 790 mmHg
